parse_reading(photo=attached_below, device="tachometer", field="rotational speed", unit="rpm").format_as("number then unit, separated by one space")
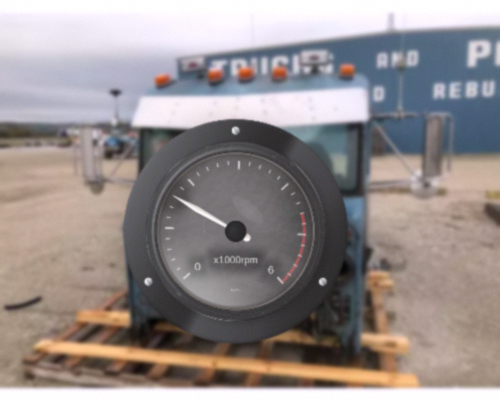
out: 1600 rpm
